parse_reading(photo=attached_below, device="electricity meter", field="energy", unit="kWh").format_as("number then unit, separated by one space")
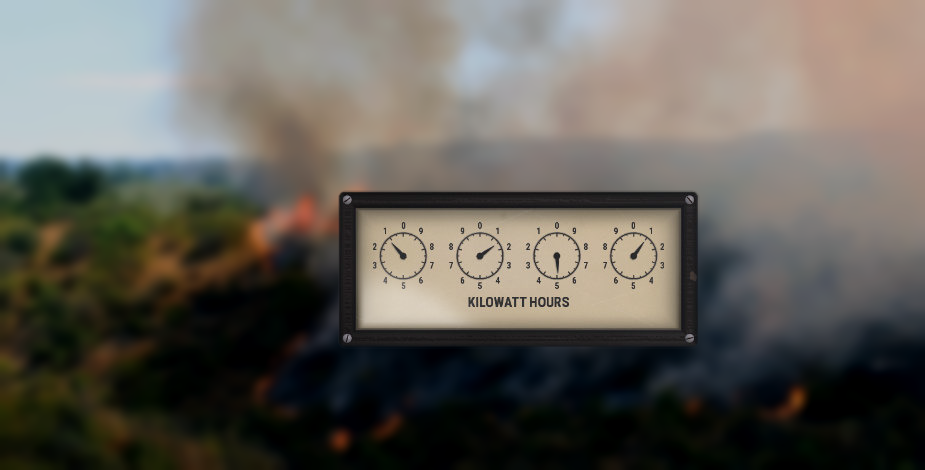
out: 1151 kWh
